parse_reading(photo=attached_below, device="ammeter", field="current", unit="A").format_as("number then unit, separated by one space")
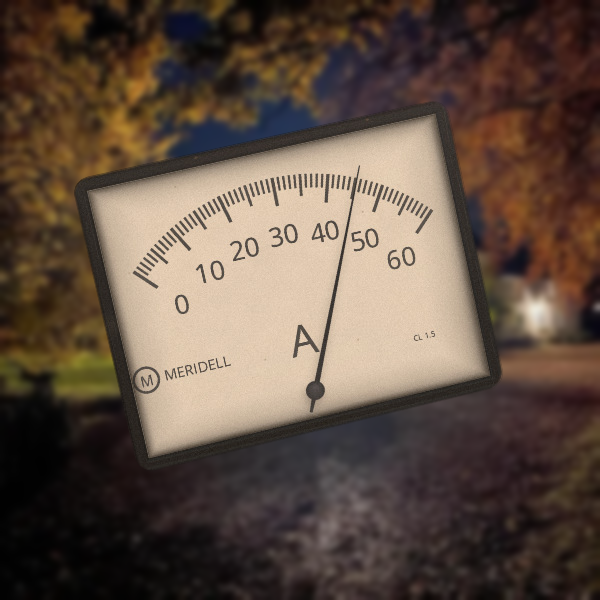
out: 45 A
